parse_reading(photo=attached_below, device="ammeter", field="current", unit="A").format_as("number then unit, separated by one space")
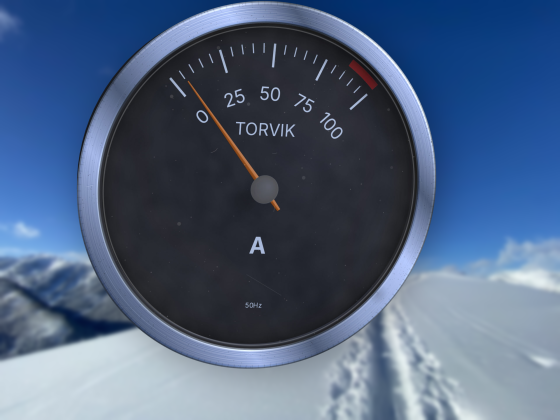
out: 5 A
